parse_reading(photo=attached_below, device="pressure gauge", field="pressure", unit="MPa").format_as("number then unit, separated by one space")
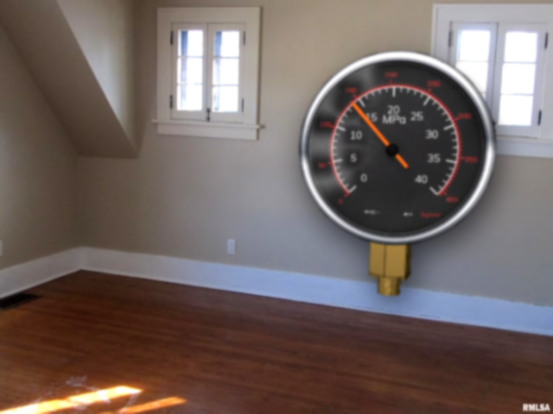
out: 14 MPa
